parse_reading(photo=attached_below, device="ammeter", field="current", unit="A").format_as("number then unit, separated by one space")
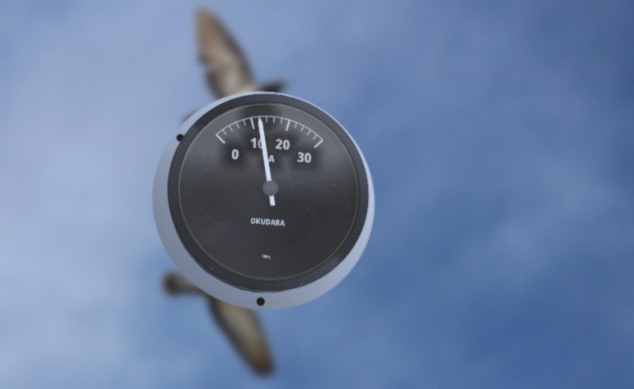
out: 12 A
